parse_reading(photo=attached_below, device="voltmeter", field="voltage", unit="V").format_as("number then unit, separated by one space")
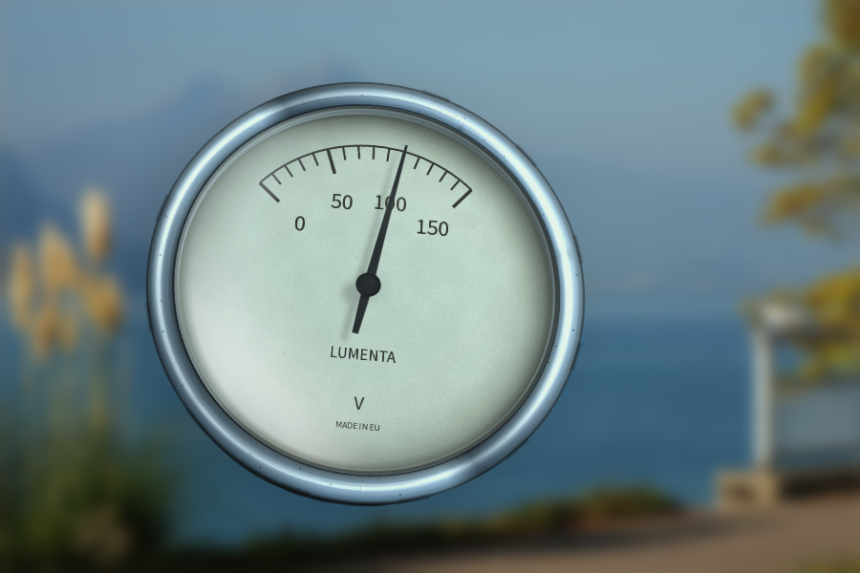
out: 100 V
